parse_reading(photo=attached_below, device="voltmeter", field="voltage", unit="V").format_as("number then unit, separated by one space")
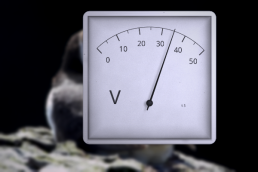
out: 35 V
